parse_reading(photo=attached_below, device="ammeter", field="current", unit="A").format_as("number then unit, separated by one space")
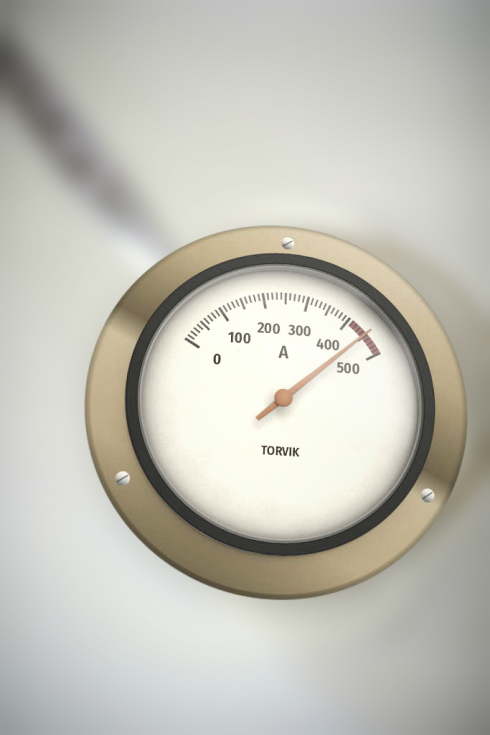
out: 450 A
